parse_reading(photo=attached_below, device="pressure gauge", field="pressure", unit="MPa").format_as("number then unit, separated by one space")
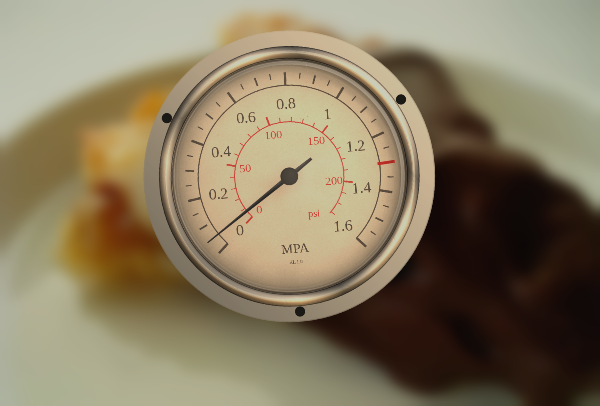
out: 0.05 MPa
